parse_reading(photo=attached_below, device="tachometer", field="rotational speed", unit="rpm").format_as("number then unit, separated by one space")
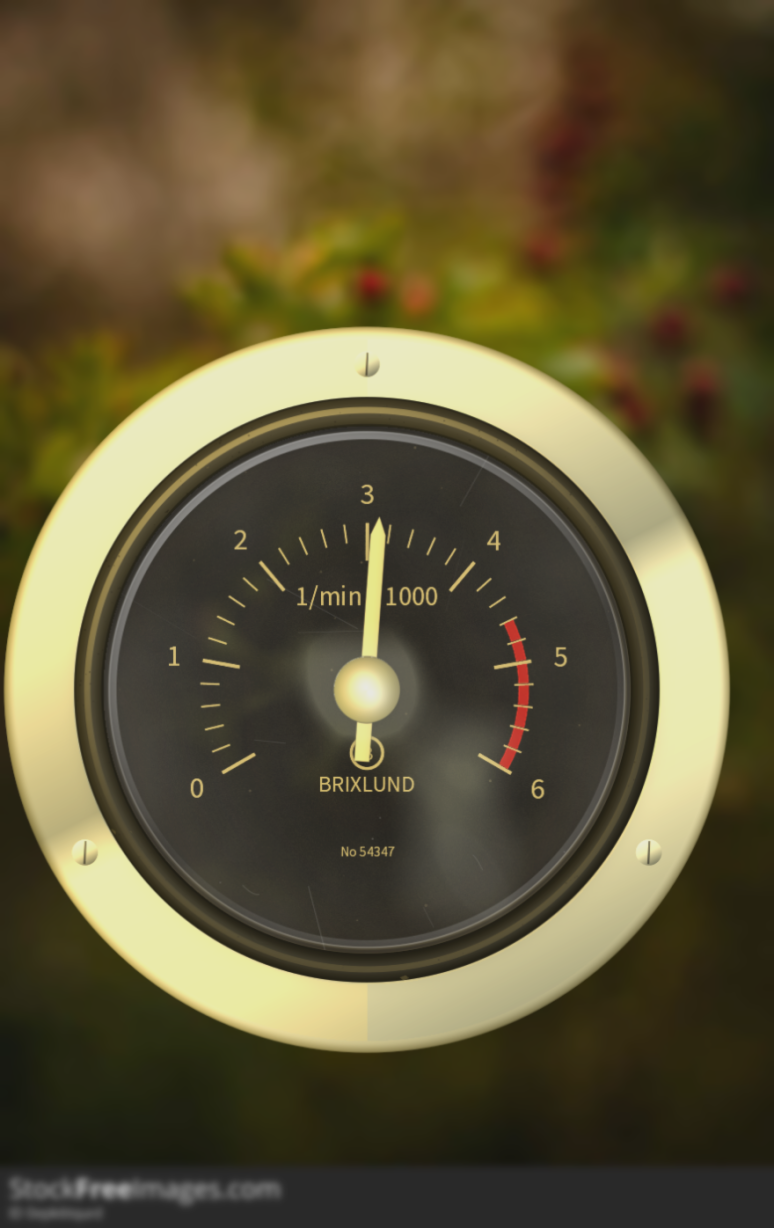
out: 3100 rpm
